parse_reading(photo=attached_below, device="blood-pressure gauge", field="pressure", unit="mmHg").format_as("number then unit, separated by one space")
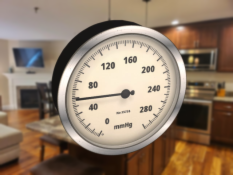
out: 60 mmHg
